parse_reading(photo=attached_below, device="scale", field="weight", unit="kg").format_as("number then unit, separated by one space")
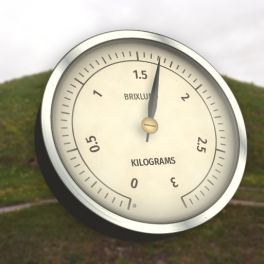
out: 1.65 kg
